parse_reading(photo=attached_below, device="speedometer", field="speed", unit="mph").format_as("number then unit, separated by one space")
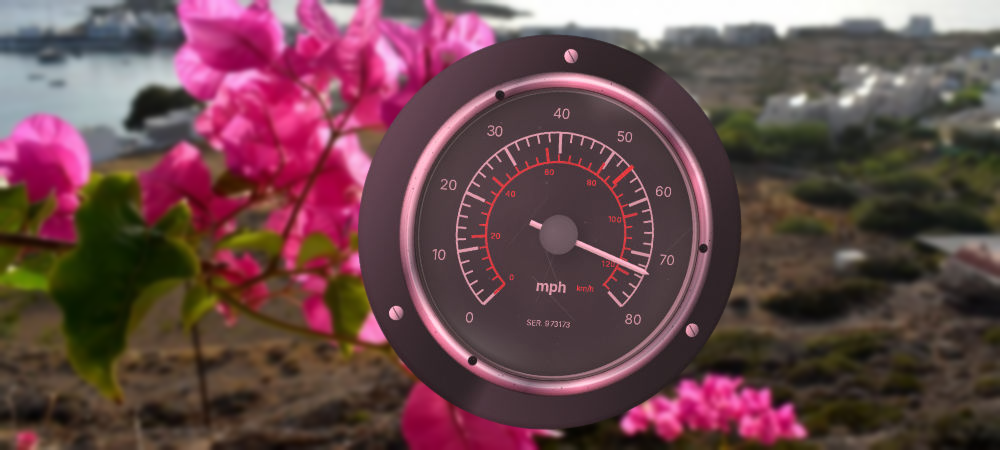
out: 73 mph
